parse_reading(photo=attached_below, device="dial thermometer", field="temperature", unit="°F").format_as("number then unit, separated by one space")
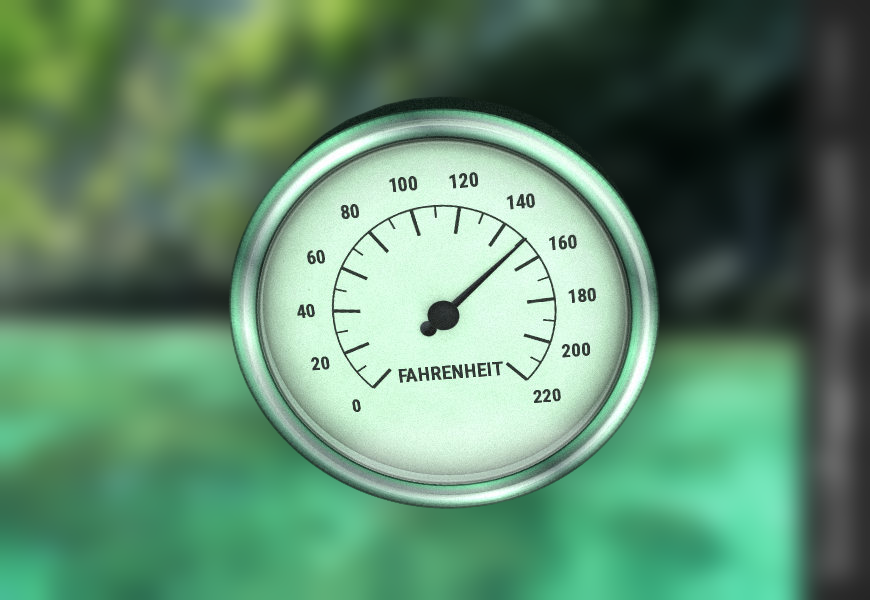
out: 150 °F
